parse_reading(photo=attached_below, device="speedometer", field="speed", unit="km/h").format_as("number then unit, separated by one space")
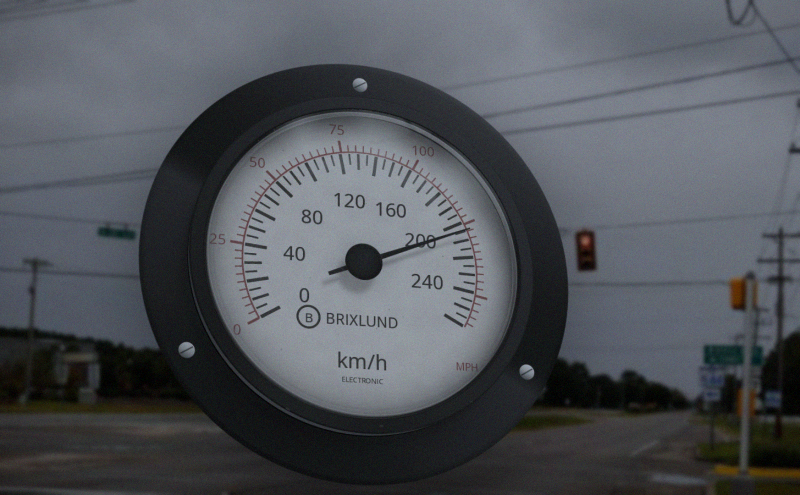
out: 205 km/h
